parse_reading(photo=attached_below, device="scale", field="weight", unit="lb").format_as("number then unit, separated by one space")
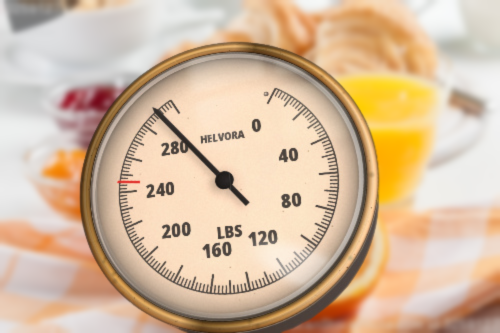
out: 290 lb
